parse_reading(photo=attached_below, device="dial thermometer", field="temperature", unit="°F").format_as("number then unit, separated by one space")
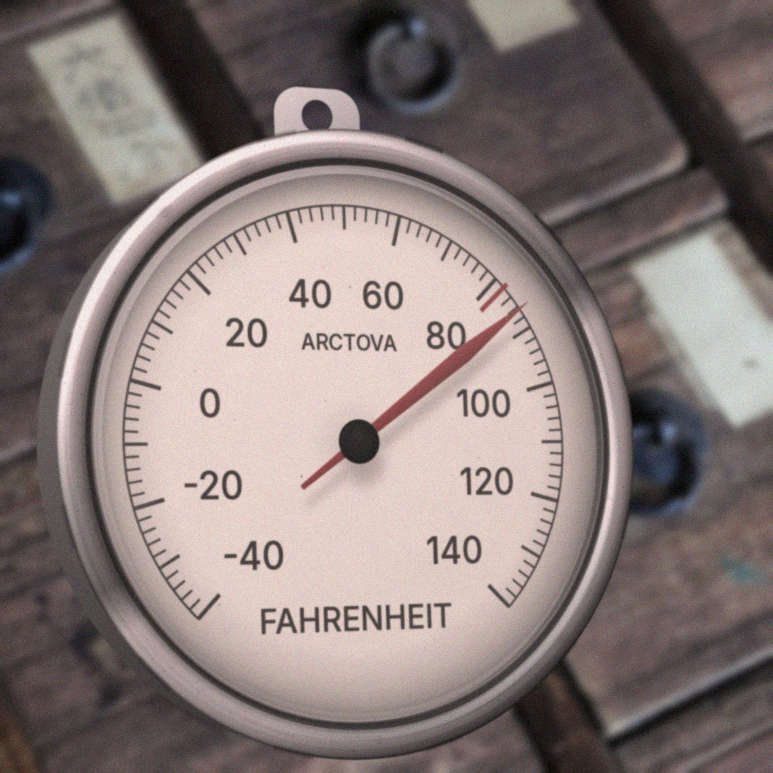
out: 86 °F
